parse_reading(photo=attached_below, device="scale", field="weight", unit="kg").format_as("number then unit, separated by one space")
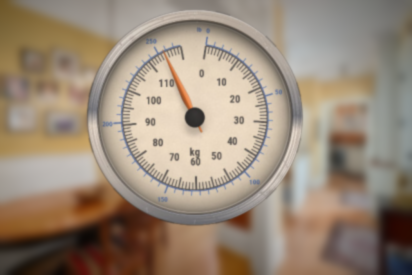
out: 115 kg
